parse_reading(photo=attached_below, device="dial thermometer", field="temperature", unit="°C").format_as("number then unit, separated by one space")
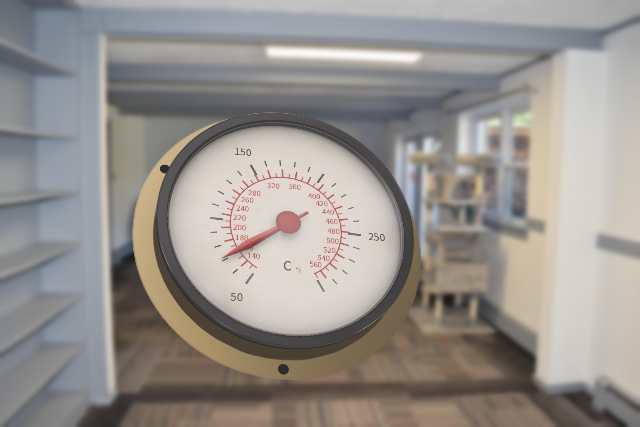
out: 70 °C
